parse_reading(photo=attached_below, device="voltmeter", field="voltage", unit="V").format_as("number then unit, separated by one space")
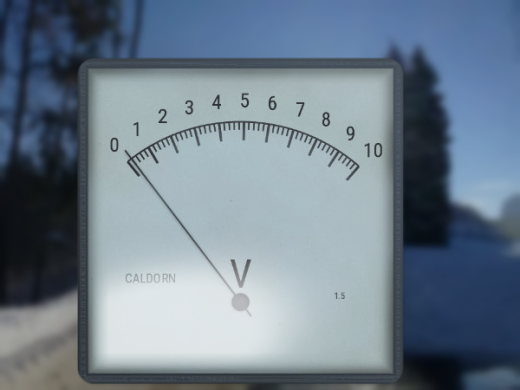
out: 0.2 V
